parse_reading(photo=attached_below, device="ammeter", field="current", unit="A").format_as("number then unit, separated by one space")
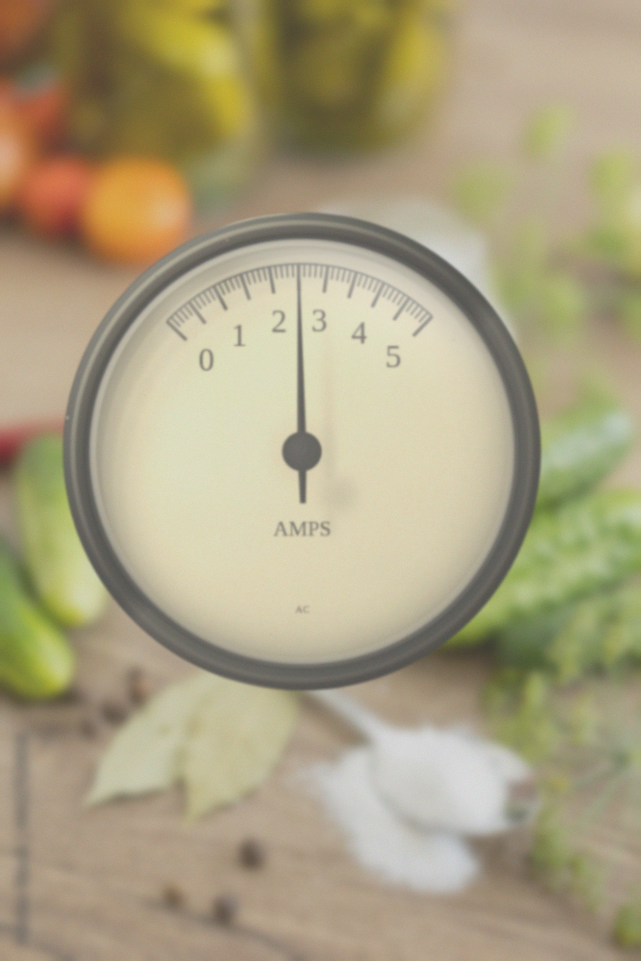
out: 2.5 A
